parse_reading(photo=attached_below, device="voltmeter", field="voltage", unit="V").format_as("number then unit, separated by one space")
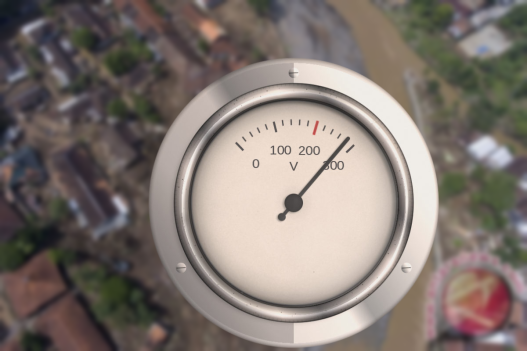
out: 280 V
